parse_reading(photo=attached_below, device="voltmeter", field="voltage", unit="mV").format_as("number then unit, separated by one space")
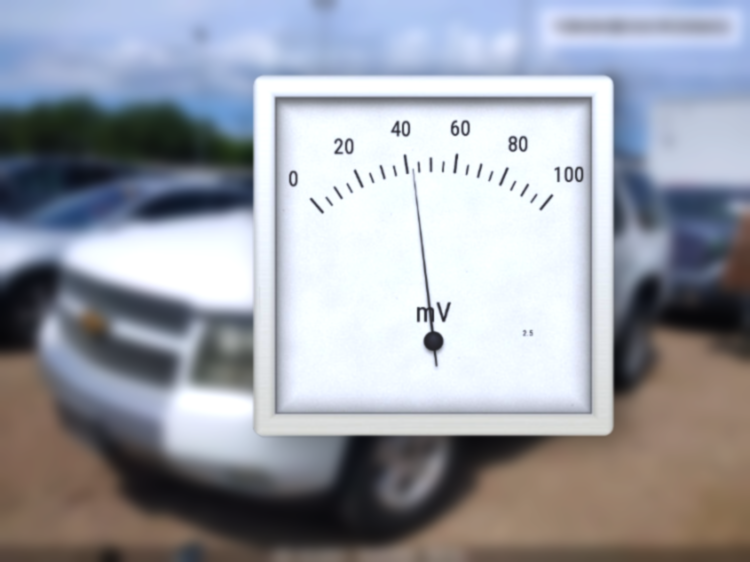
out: 42.5 mV
